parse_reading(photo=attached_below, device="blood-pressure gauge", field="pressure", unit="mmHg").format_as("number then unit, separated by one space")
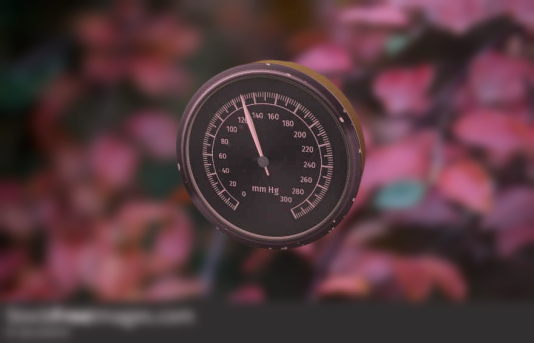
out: 130 mmHg
